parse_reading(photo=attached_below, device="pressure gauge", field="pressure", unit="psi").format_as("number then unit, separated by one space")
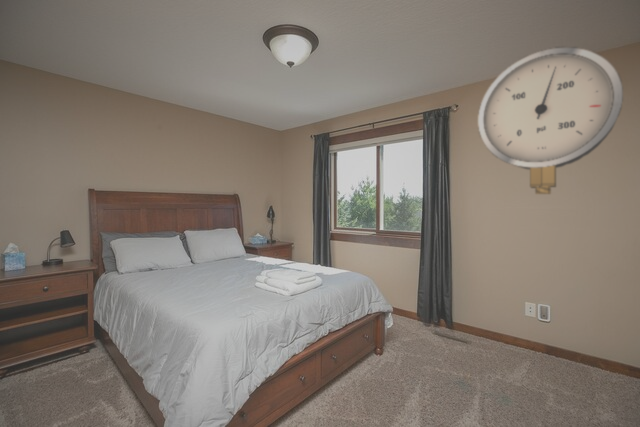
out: 170 psi
